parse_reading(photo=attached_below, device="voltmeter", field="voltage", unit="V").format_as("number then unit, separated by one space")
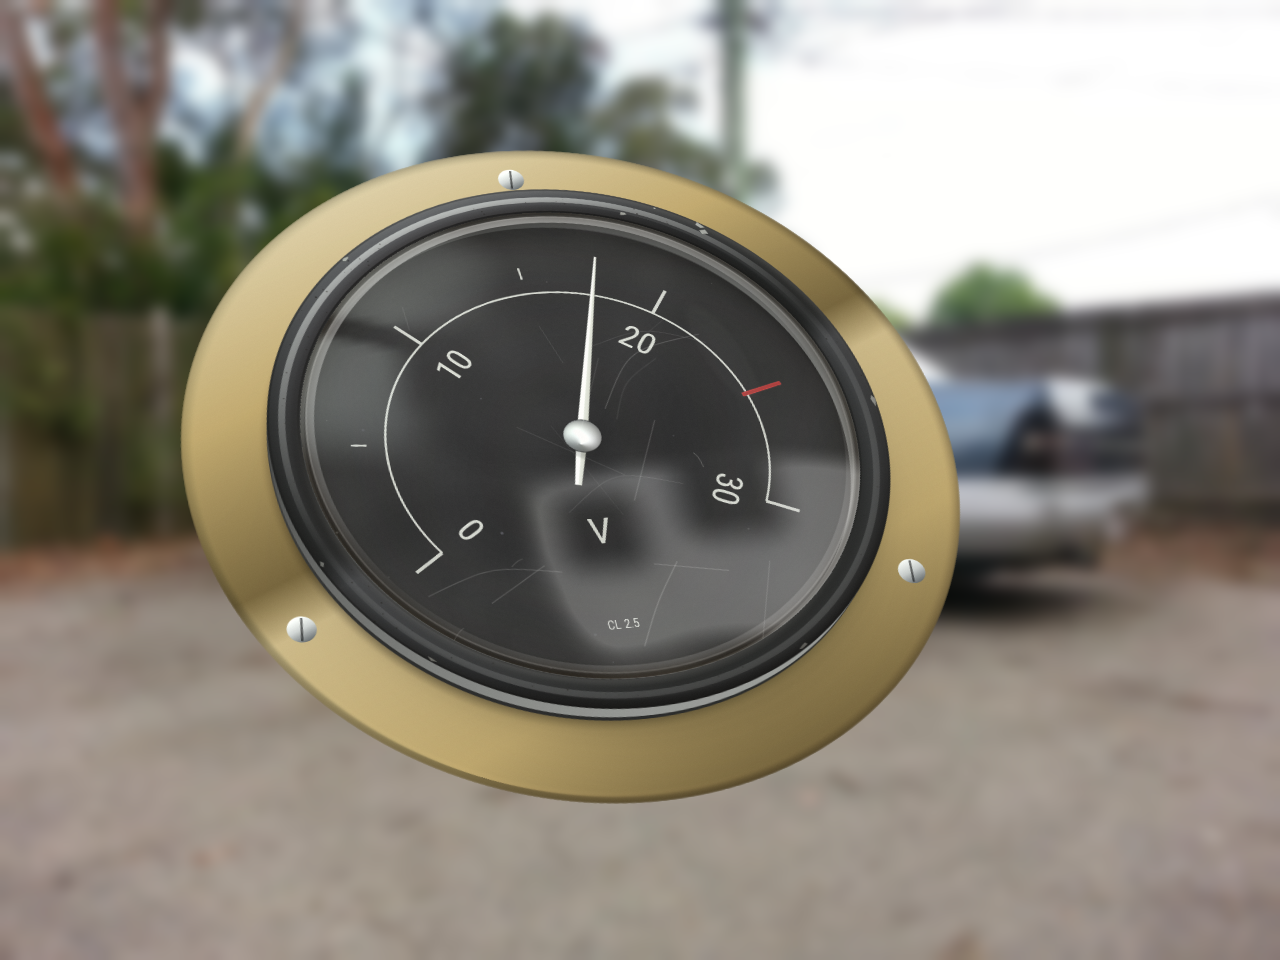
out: 17.5 V
